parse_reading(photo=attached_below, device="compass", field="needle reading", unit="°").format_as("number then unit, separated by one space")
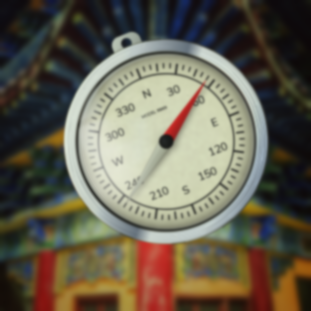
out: 55 °
